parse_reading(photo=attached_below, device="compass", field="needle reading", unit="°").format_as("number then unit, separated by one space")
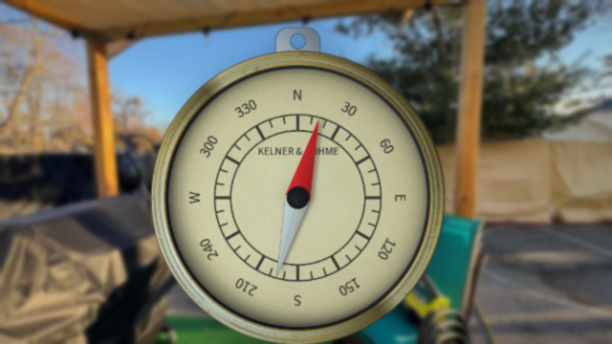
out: 15 °
